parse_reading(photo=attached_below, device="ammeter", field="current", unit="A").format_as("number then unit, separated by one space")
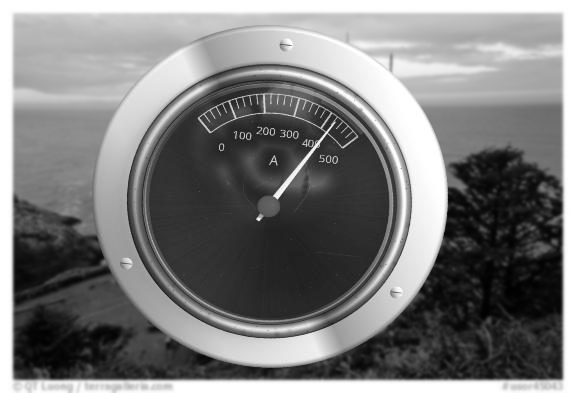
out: 420 A
